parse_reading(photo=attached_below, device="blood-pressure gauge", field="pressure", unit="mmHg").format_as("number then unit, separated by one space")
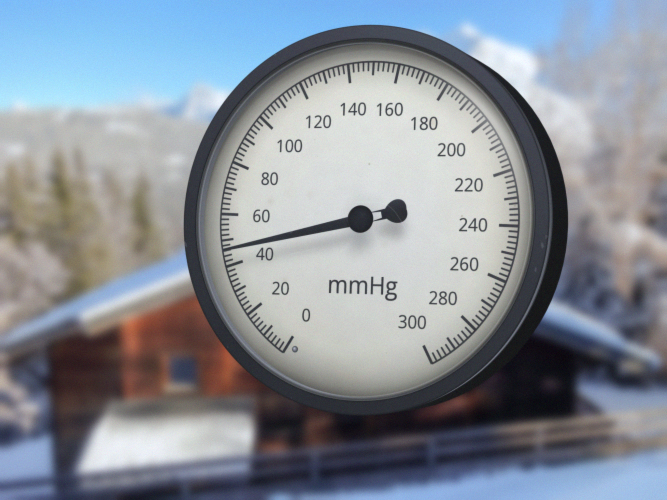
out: 46 mmHg
